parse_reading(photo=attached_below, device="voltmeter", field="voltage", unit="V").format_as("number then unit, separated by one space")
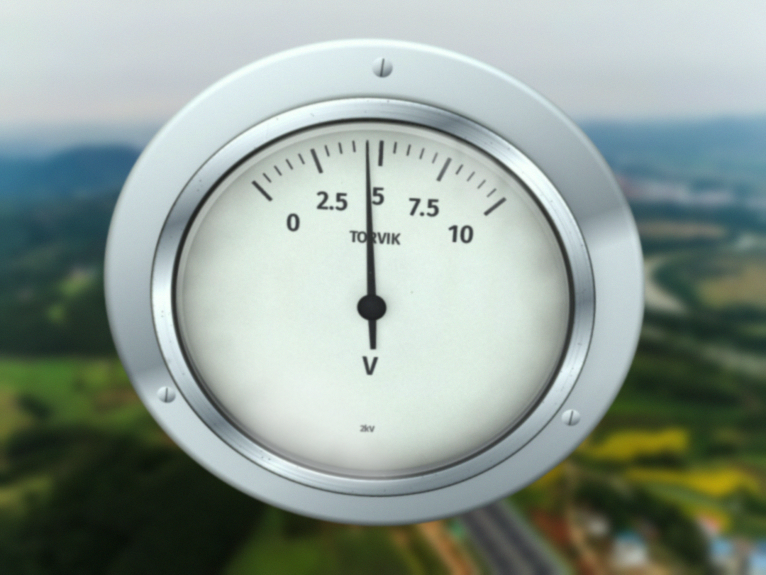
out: 4.5 V
